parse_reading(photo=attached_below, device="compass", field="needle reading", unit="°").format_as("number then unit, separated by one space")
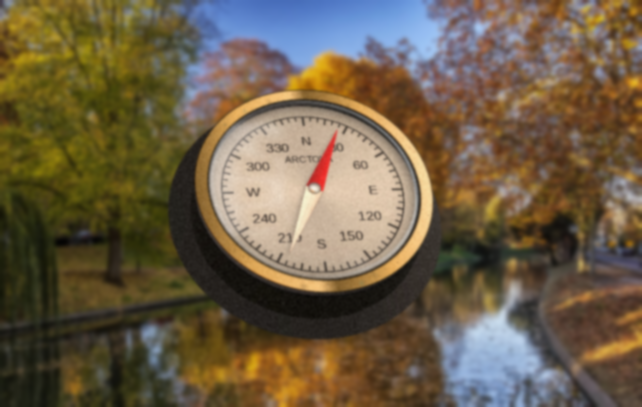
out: 25 °
